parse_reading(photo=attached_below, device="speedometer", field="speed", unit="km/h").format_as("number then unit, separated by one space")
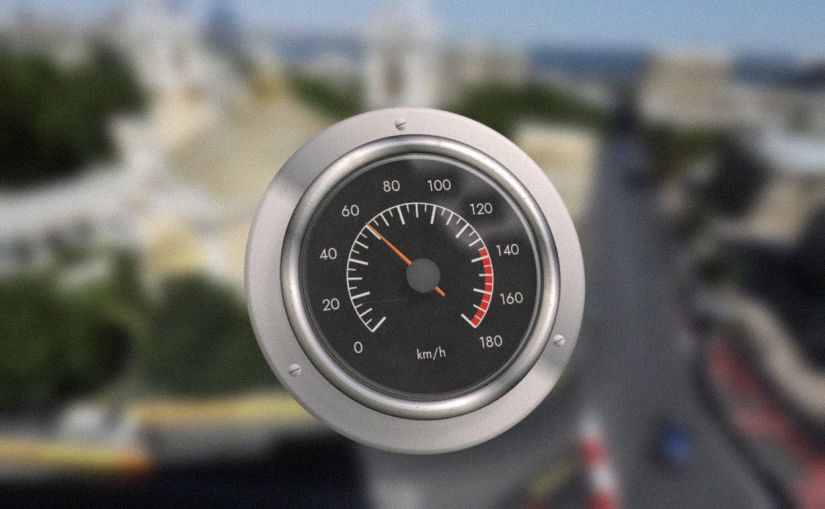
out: 60 km/h
